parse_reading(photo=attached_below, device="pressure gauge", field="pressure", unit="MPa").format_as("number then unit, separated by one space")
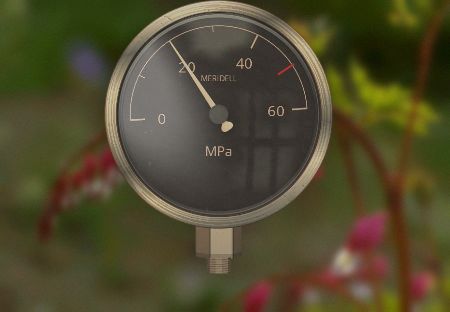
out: 20 MPa
